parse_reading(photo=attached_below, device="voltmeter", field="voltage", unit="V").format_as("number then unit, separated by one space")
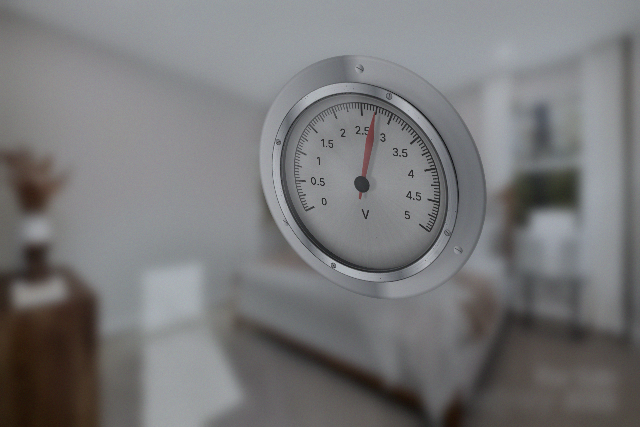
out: 2.75 V
